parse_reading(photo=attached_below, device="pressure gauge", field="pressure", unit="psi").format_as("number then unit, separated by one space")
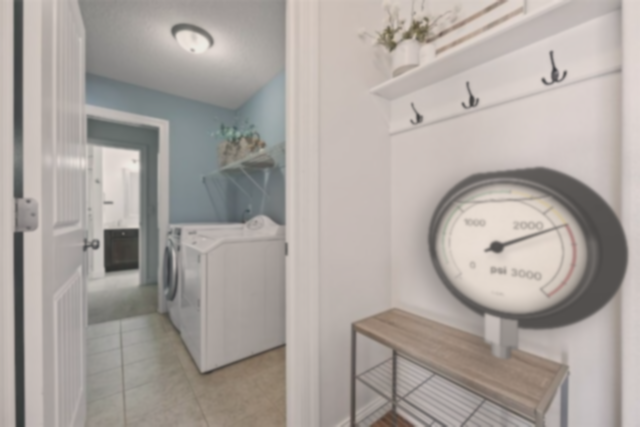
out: 2200 psi
